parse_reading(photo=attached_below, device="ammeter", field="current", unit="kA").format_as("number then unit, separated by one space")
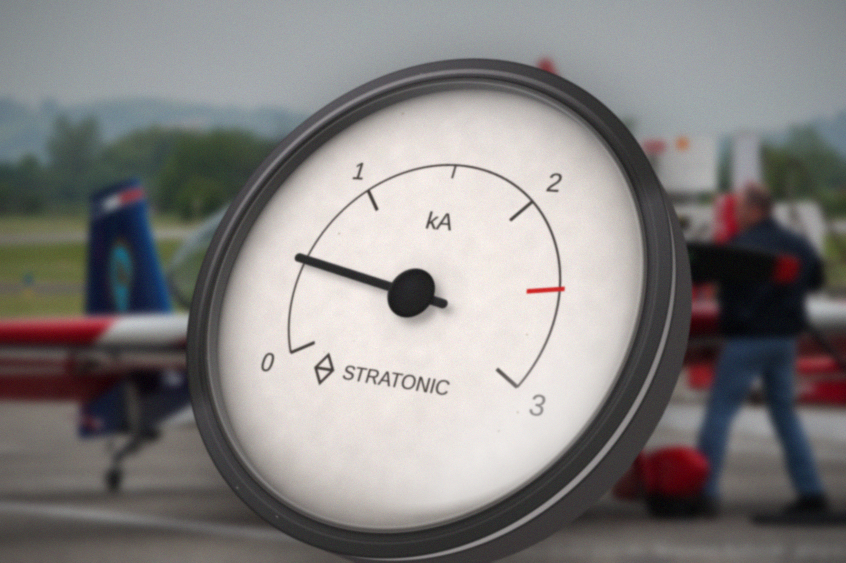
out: 0.5 kA
